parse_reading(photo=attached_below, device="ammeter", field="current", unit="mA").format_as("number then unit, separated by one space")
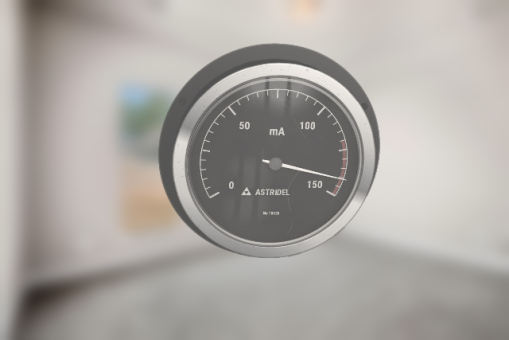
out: 140 mA
